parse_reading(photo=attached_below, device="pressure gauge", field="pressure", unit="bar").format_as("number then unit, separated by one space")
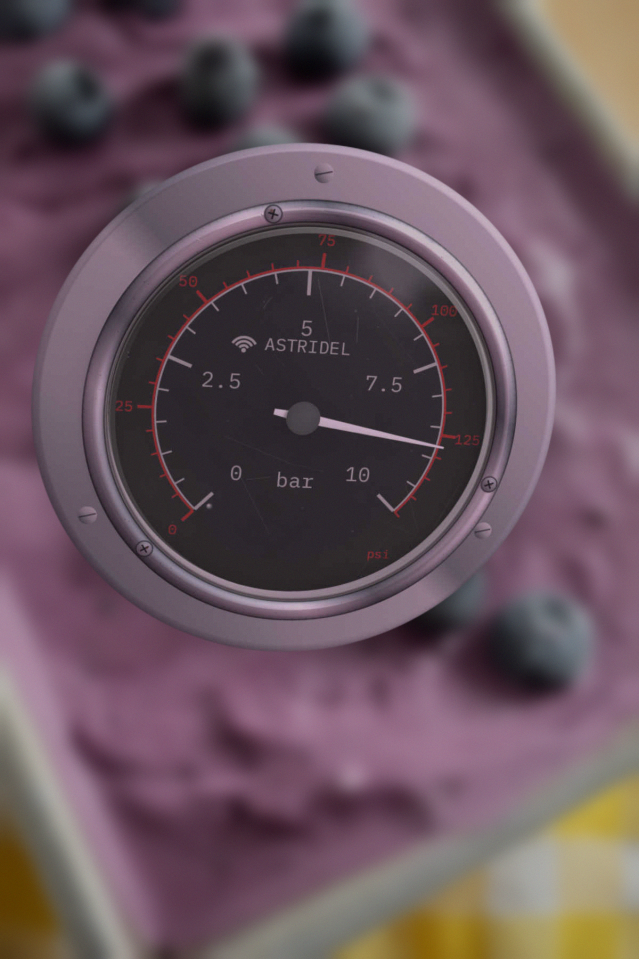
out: 8.75 bar
